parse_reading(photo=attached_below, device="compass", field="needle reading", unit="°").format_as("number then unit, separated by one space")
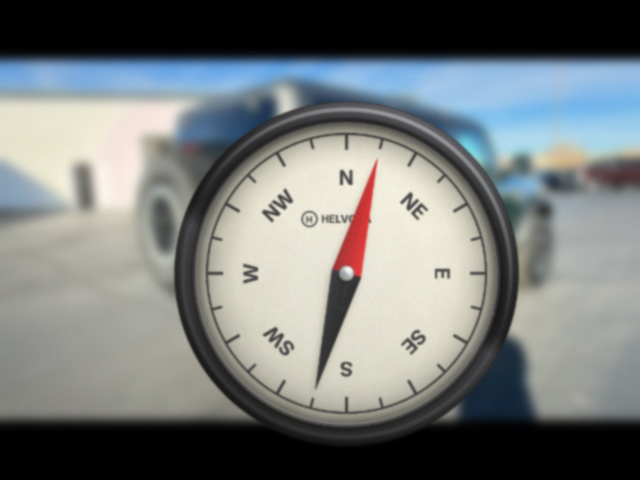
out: 15 °
